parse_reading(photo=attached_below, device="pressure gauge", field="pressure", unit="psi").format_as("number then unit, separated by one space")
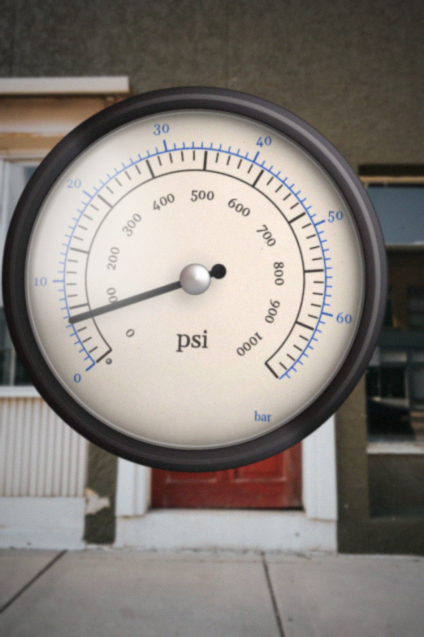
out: 80 psi
